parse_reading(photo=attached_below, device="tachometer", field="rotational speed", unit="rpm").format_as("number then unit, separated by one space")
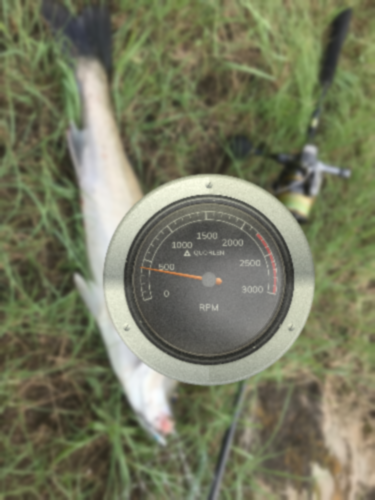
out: 400 rpm
